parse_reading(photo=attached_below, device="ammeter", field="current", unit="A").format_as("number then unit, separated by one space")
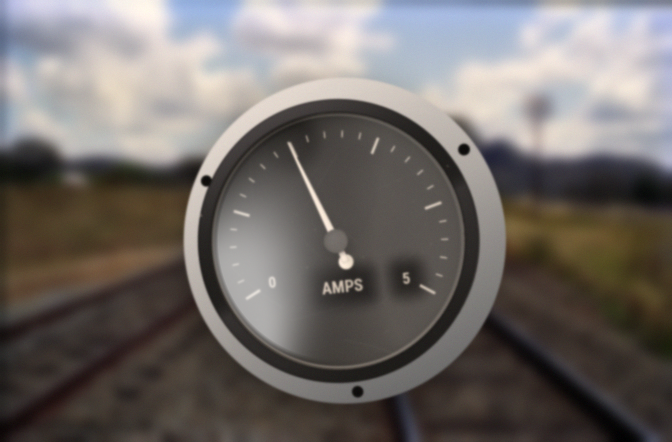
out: 2 A
